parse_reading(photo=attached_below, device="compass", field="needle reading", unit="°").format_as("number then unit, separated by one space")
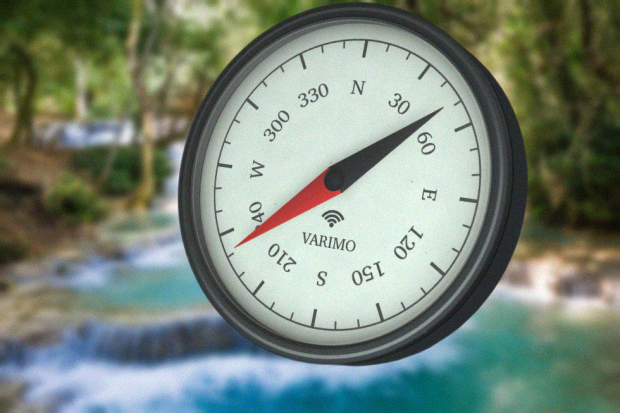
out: 230 °
